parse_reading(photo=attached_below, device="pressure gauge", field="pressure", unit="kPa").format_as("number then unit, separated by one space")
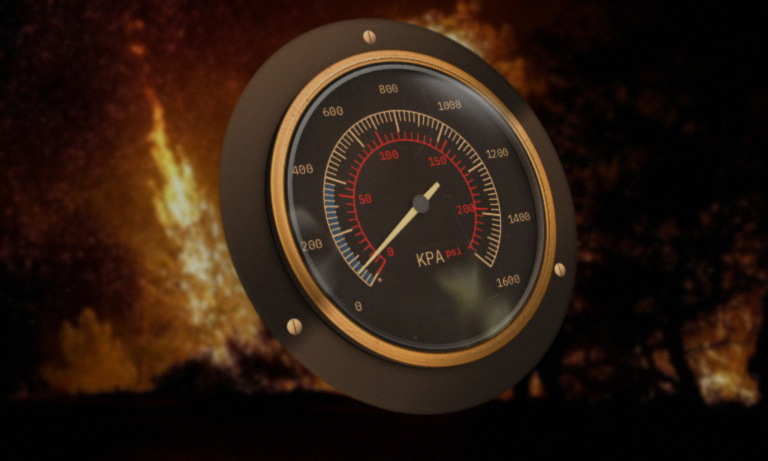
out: 60 kPa
